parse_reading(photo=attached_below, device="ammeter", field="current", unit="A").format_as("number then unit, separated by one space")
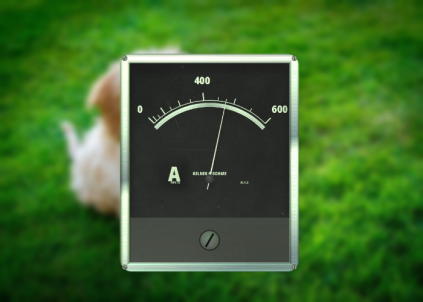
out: 475 A
